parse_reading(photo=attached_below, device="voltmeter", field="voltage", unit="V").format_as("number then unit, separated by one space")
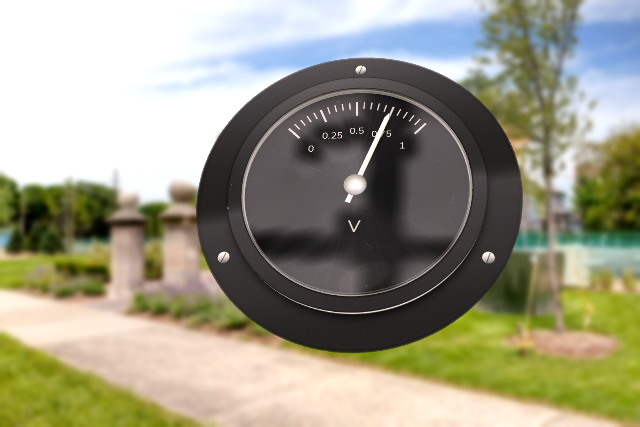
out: 0.75 V
